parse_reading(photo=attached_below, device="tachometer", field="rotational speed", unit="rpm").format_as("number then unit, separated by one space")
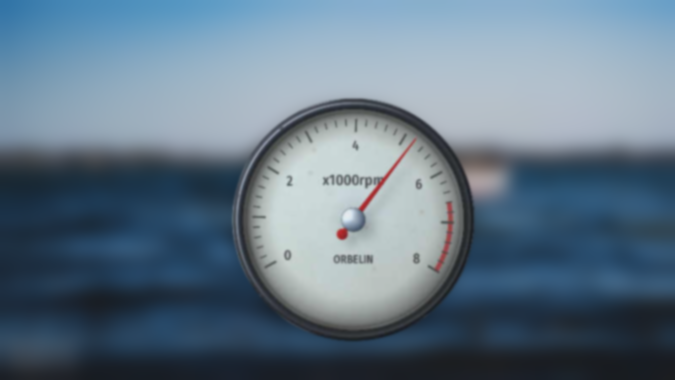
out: 5200 rpm
